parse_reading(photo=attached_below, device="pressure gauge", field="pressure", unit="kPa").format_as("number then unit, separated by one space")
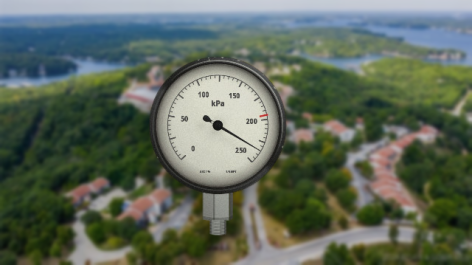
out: 235 kPa
